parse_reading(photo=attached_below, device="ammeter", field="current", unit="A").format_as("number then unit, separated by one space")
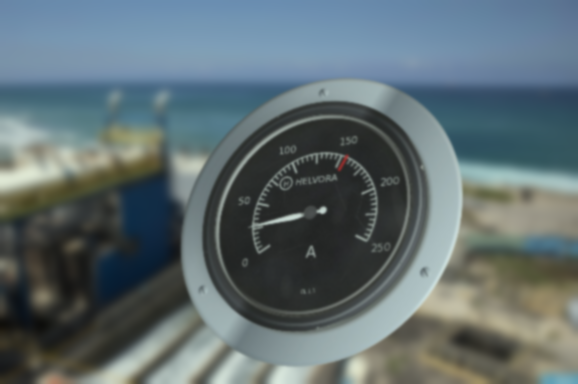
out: 25 A
